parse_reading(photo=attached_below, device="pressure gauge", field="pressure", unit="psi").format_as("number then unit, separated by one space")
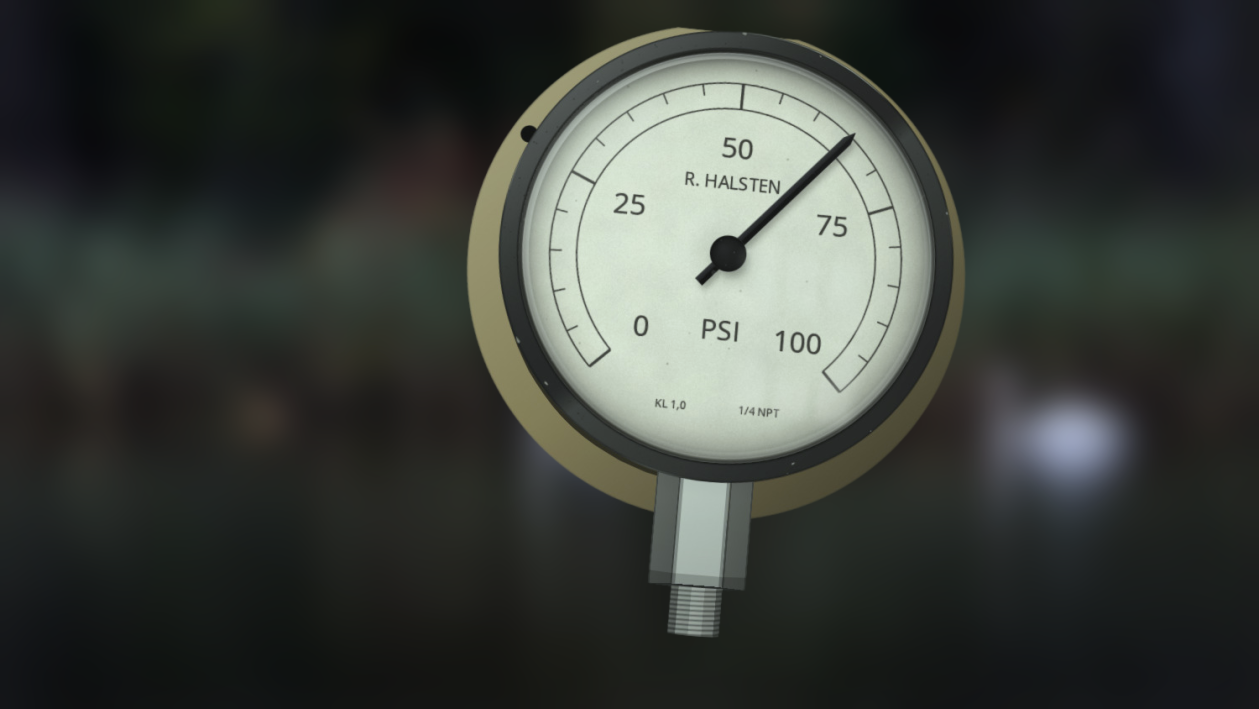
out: 65 psi
